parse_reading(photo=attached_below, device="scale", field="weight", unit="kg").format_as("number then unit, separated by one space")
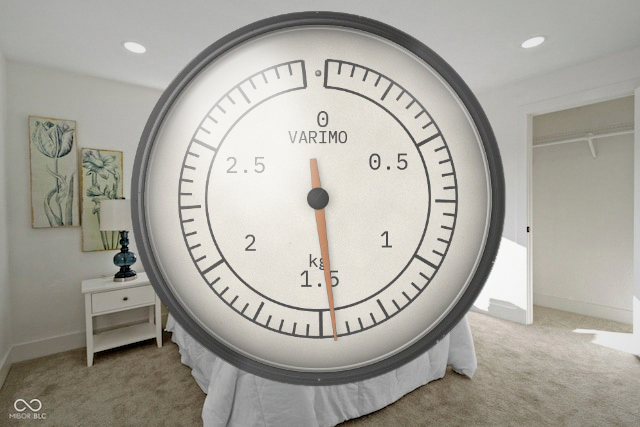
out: 1.45 kg
